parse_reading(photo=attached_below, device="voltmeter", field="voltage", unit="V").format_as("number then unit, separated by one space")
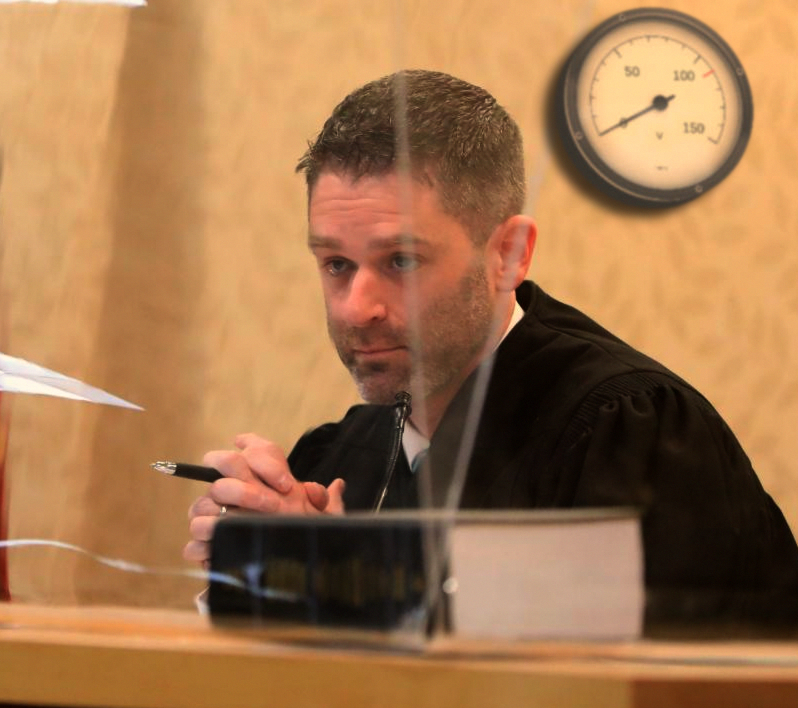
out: 0 V
